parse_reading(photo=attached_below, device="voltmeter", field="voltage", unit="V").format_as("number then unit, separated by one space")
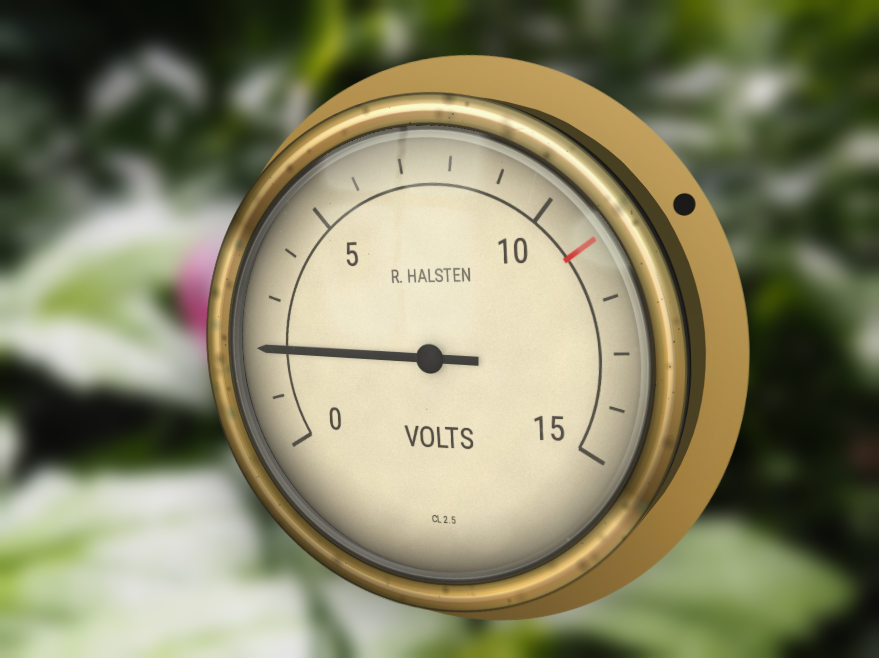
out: 2 V
